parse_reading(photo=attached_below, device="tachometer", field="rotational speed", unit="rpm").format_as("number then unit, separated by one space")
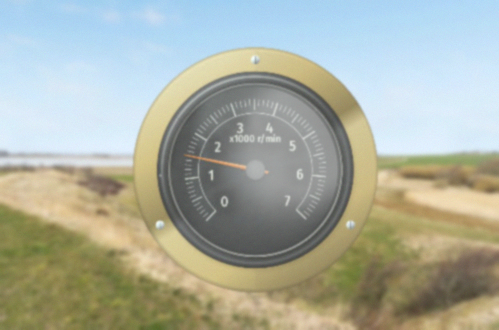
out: 1500 rpm
